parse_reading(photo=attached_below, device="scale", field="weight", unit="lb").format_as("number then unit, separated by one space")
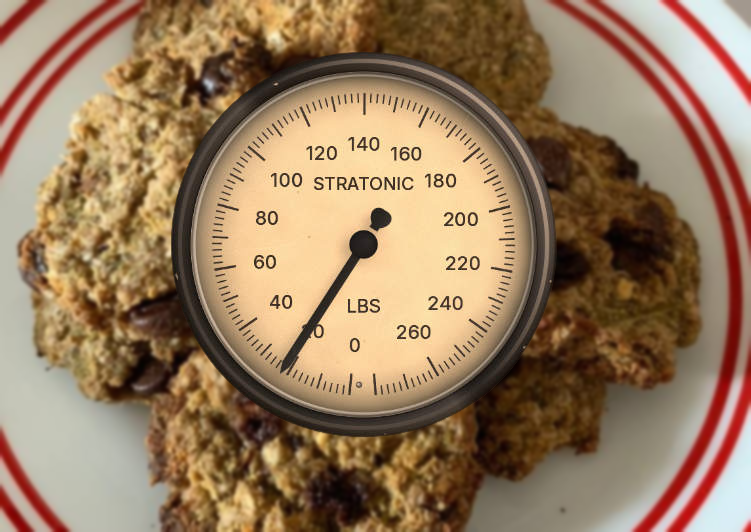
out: 22 lb
